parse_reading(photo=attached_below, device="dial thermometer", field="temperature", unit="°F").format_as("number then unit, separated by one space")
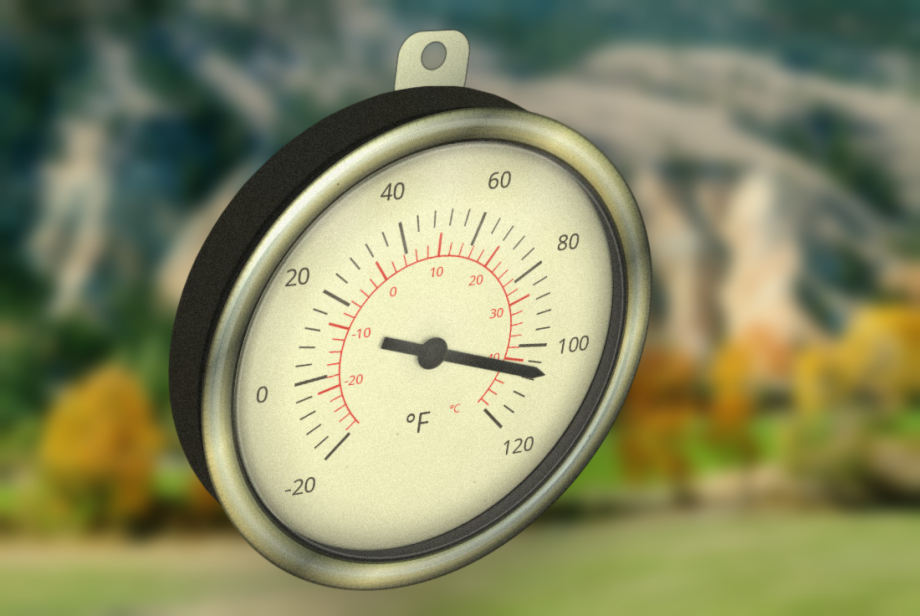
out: 106 °F
